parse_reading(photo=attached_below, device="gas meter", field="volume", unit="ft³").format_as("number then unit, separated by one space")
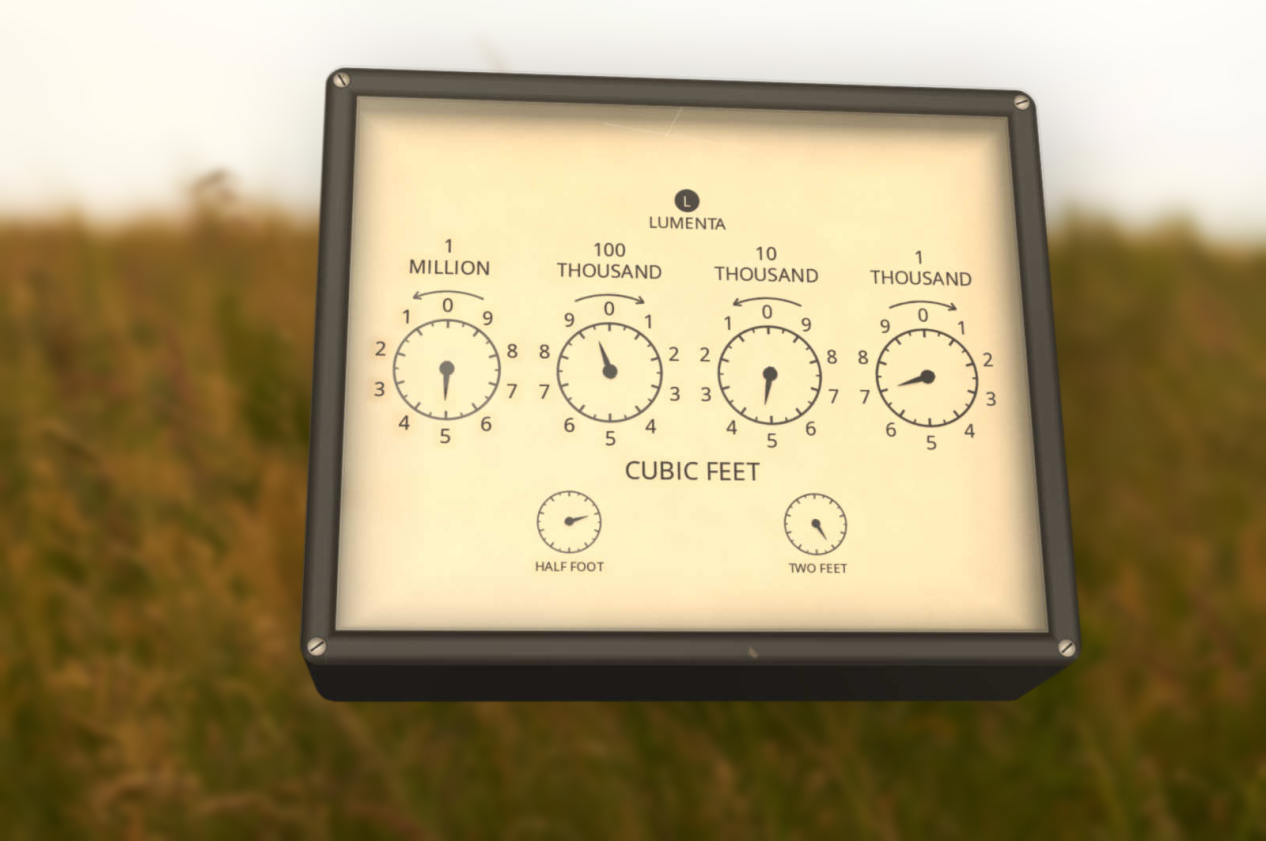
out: 494700 ft³
